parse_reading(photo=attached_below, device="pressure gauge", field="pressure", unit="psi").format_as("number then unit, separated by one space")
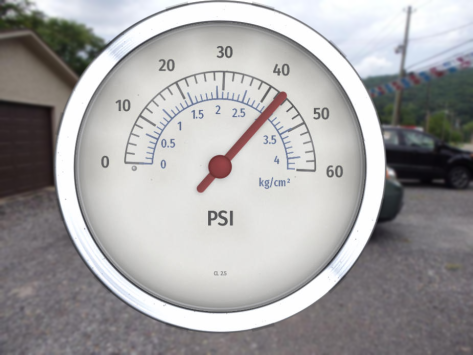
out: 43 psi
